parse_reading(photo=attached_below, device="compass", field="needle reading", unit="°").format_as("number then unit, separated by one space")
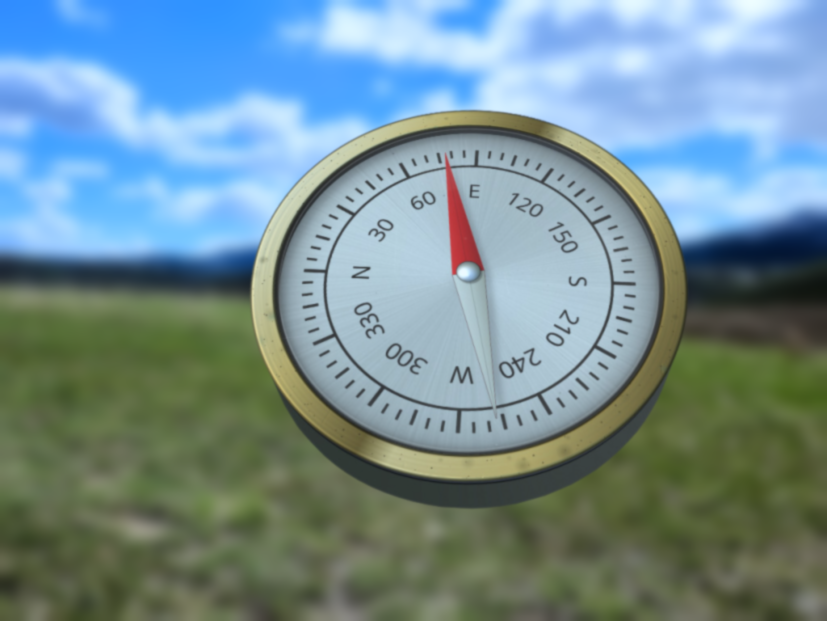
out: 77.5 °
